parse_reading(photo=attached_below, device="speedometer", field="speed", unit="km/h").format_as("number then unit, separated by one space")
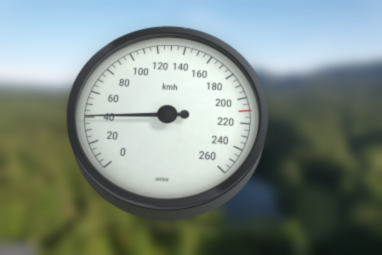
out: 40 km/h
